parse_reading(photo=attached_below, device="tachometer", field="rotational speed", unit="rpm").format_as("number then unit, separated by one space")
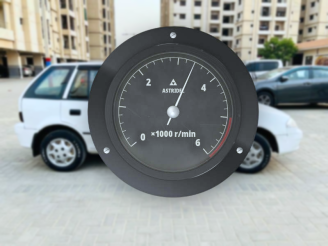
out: 3400 rpm
